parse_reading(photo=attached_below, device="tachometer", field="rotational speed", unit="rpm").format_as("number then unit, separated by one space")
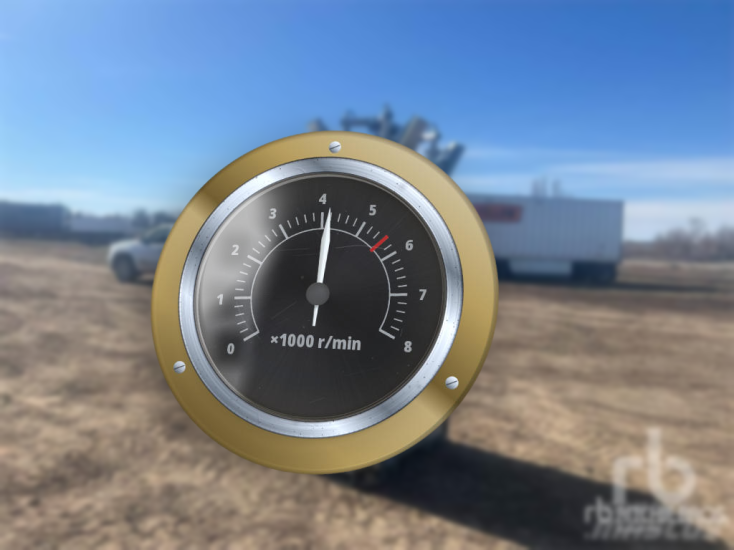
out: 4200 rpm
